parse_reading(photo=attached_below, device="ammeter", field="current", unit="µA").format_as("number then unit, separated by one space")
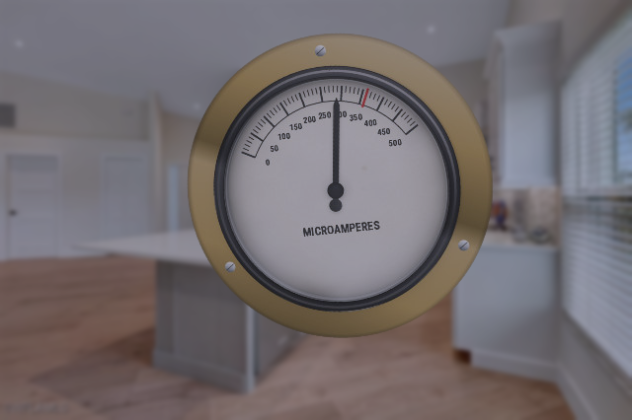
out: 290 µA
